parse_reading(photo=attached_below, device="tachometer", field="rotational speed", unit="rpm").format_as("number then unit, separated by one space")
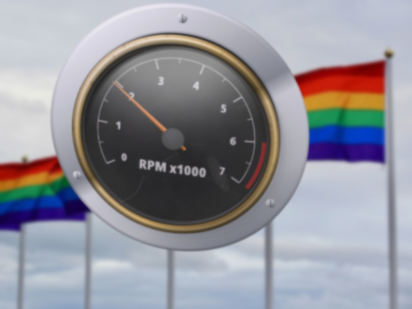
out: 2000 rpm
